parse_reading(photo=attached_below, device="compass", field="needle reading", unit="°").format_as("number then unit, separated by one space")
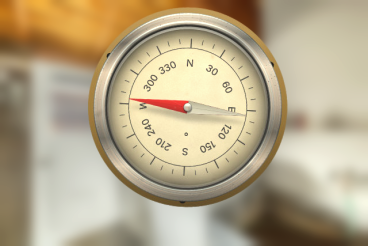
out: 275 °
